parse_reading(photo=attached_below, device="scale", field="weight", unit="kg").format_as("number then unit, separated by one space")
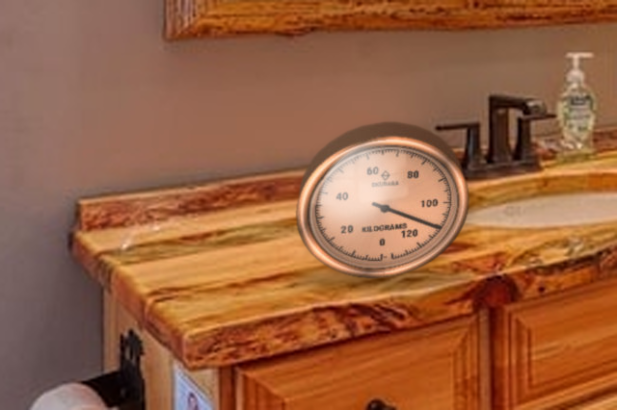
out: 110 kg
